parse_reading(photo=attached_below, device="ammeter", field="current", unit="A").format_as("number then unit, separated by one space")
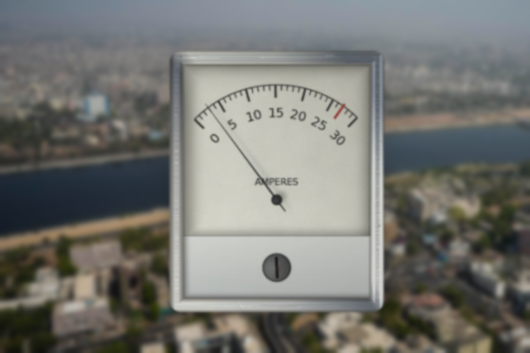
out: 3 A
